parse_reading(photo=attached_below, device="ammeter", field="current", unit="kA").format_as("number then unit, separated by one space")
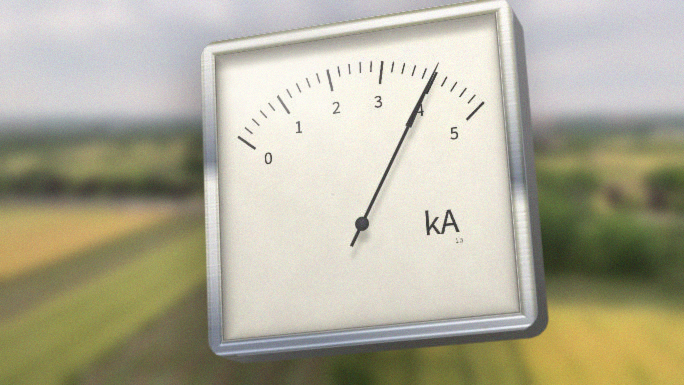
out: 4 kA
